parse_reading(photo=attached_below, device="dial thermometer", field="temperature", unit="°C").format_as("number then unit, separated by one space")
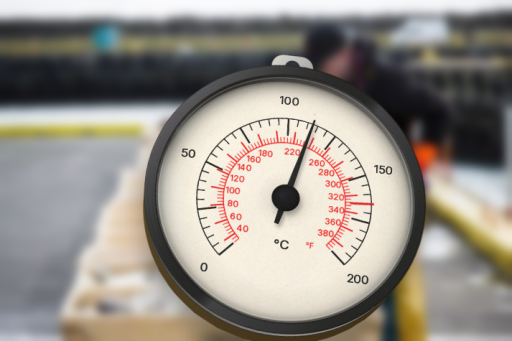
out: 112.5 °C
